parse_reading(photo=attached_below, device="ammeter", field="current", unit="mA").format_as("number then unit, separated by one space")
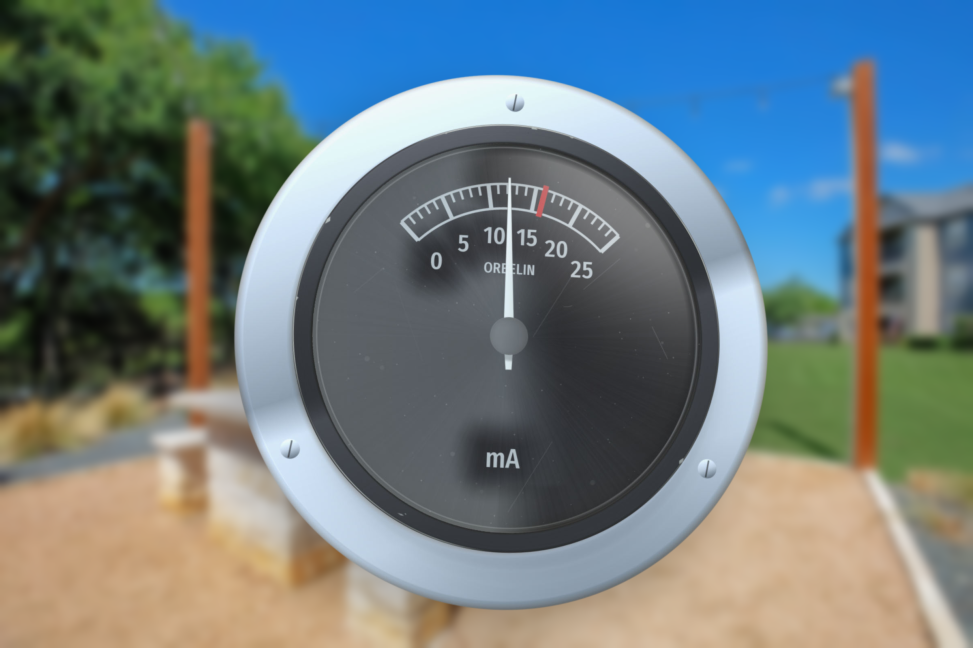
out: 12 mA
